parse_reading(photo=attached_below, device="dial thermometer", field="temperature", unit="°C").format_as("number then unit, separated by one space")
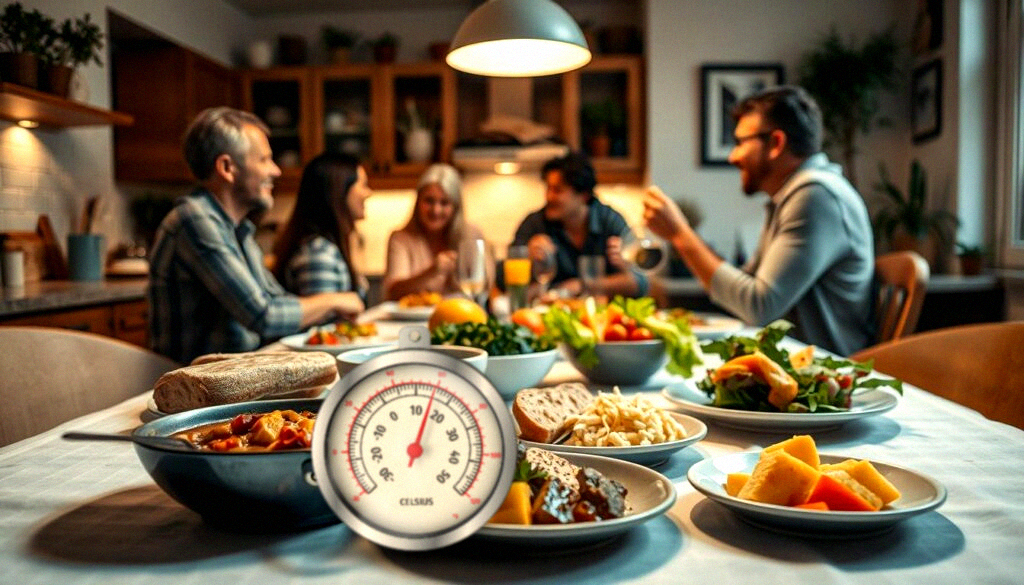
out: 15 °C
